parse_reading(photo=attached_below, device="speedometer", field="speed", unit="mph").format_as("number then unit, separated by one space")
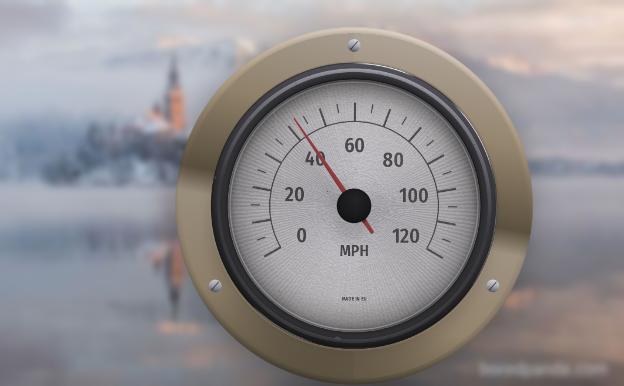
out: 42.5 mph
